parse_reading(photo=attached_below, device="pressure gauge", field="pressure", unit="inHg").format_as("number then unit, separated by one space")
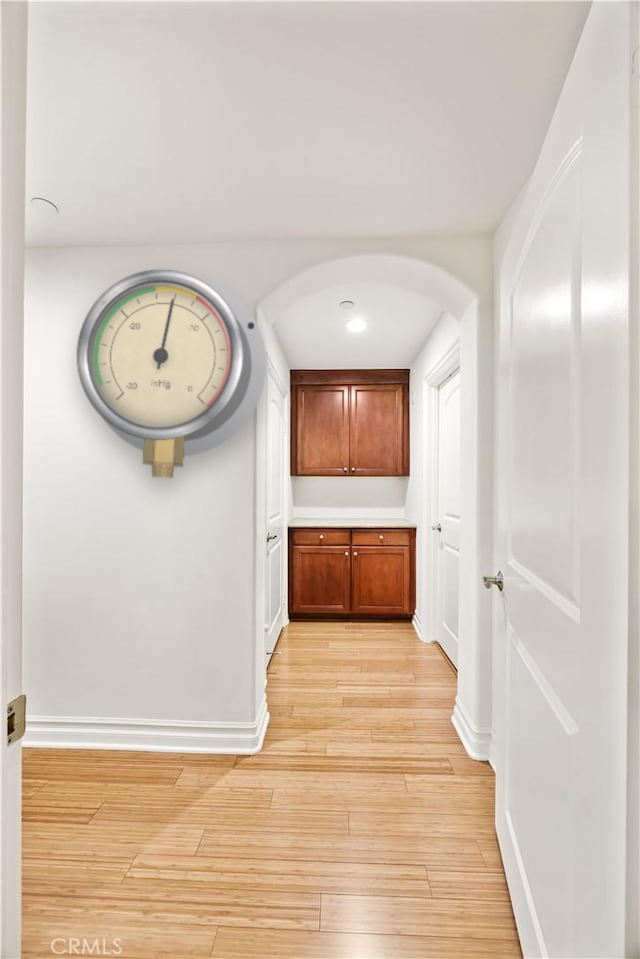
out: -14 inHg
